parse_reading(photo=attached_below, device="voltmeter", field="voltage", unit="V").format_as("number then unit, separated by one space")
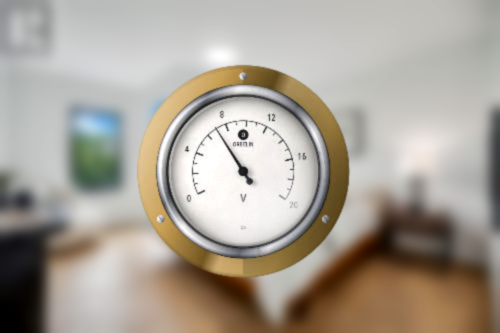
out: 7 V
